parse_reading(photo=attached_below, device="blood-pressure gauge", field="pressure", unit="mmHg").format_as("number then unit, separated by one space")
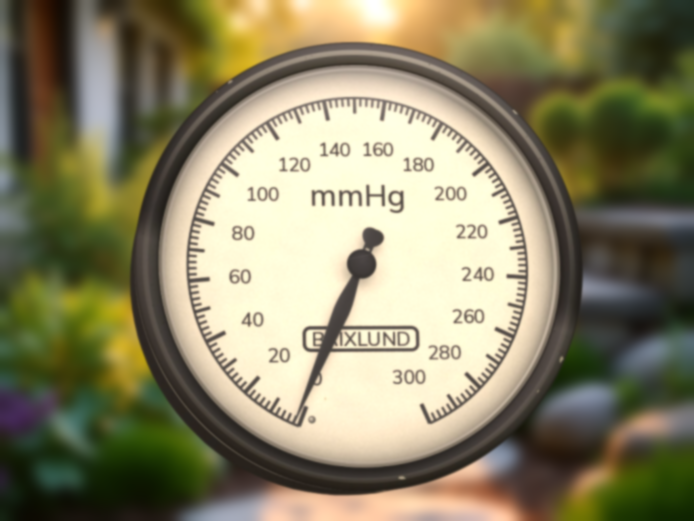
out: 2 mmHg
